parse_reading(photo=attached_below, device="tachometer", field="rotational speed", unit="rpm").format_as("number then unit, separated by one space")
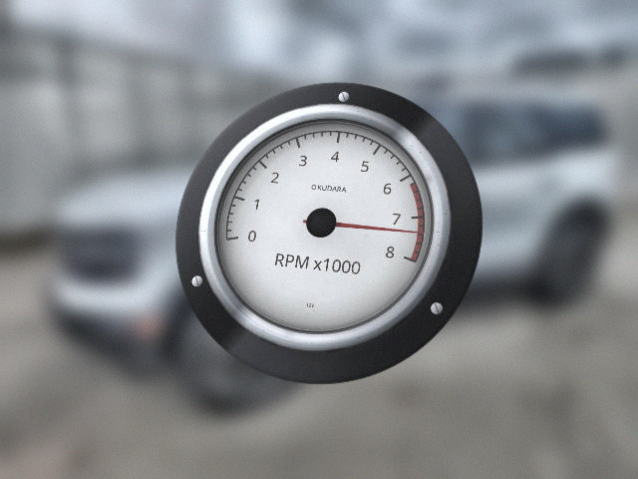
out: 7400 rpm
